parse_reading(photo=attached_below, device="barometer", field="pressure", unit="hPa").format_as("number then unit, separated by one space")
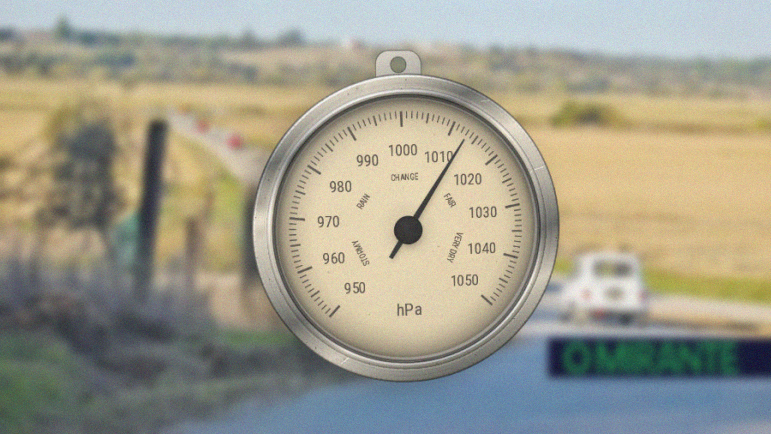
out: 1013 hPa
